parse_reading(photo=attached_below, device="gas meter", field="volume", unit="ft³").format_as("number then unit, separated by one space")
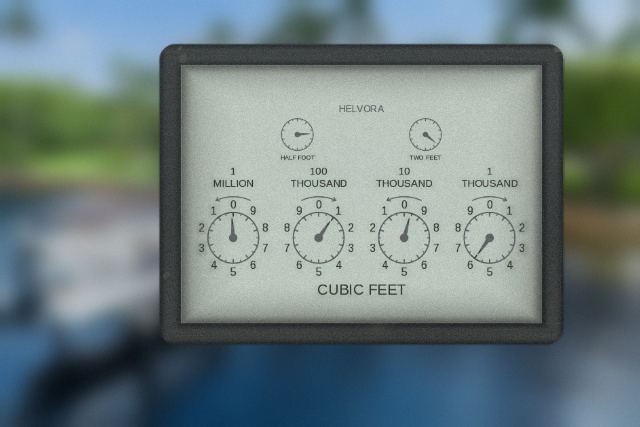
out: 9600 ft³
